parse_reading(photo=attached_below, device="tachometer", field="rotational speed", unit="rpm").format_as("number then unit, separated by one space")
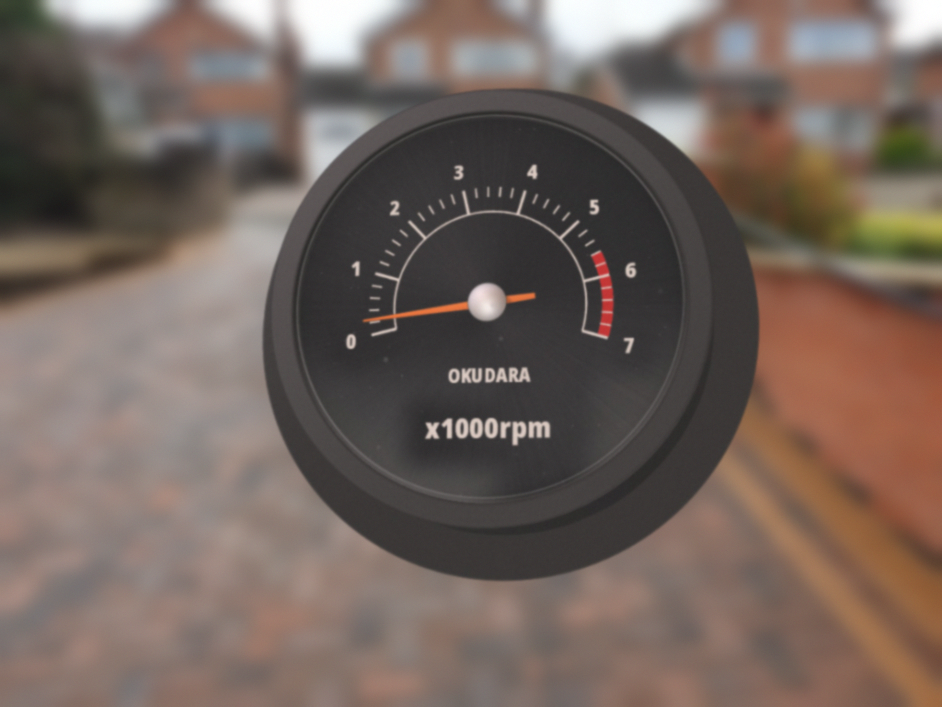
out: 200 rpm
